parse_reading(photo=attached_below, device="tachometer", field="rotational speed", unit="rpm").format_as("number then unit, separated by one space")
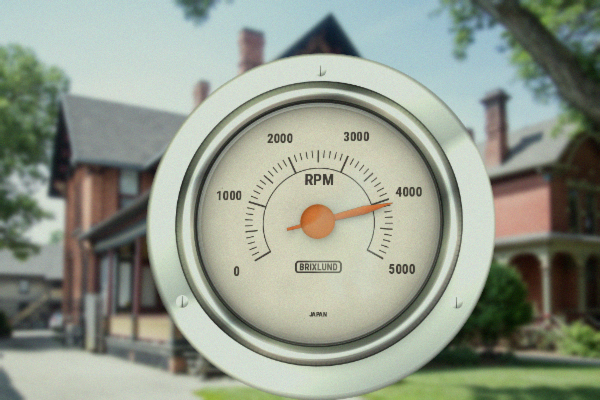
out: 4100 rpm
